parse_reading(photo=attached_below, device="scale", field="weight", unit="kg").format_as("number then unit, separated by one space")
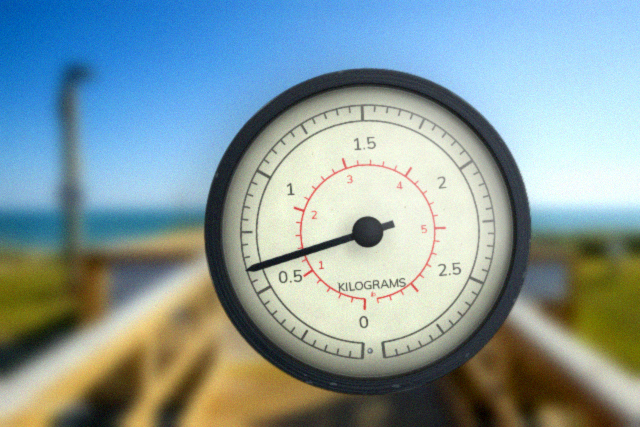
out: 0.6 kg
